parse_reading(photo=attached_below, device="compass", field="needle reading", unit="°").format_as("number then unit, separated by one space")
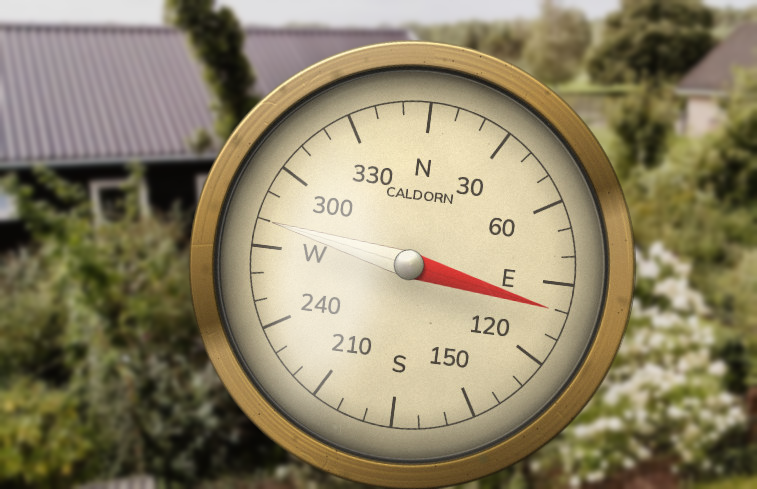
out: 100 °
